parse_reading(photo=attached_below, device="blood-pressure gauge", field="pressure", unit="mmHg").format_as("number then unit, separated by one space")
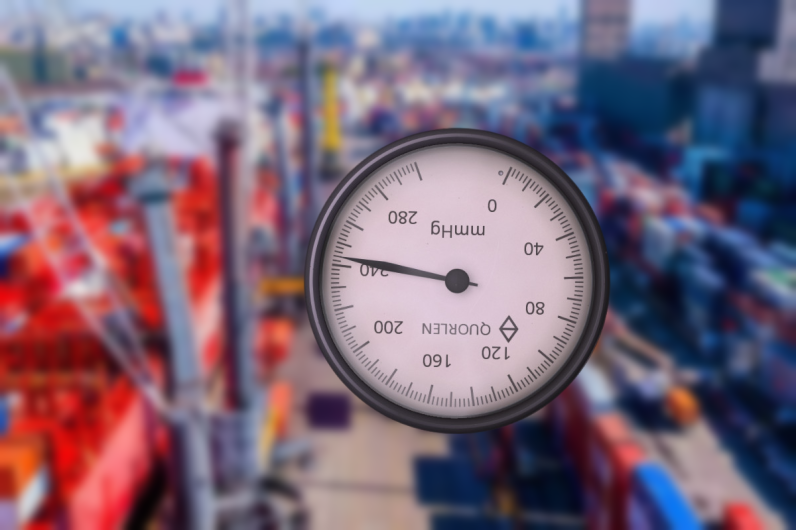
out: 244 mmHg
